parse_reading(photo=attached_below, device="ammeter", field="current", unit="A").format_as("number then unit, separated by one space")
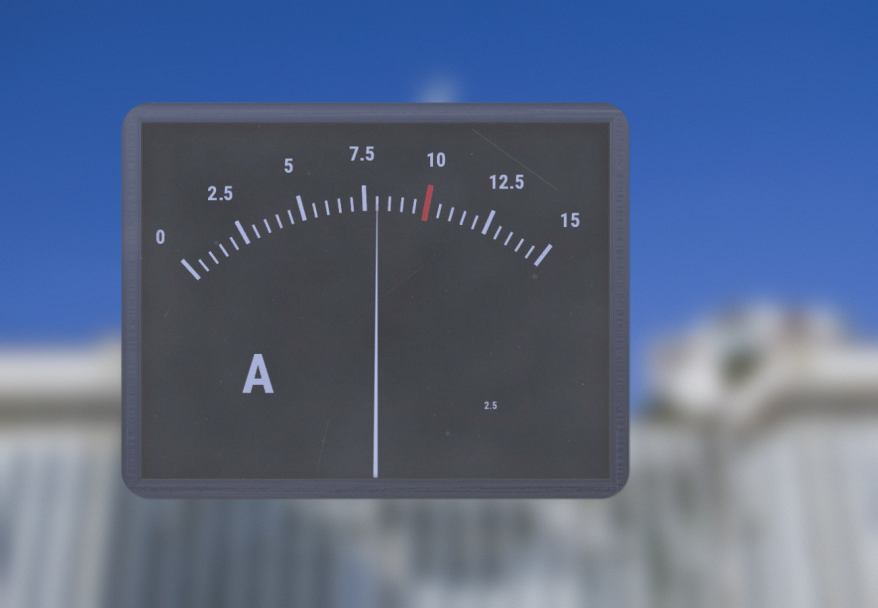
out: 8 A
